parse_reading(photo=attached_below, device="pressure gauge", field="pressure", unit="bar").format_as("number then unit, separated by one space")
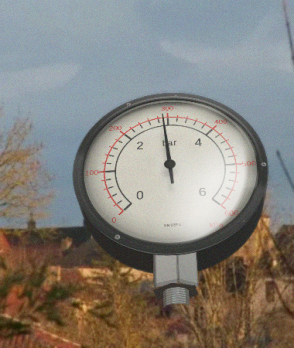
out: 2.9 bar
